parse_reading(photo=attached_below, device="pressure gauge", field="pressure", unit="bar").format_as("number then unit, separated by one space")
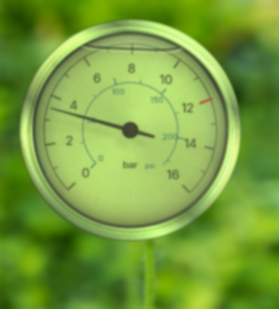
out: 3.5 bar
